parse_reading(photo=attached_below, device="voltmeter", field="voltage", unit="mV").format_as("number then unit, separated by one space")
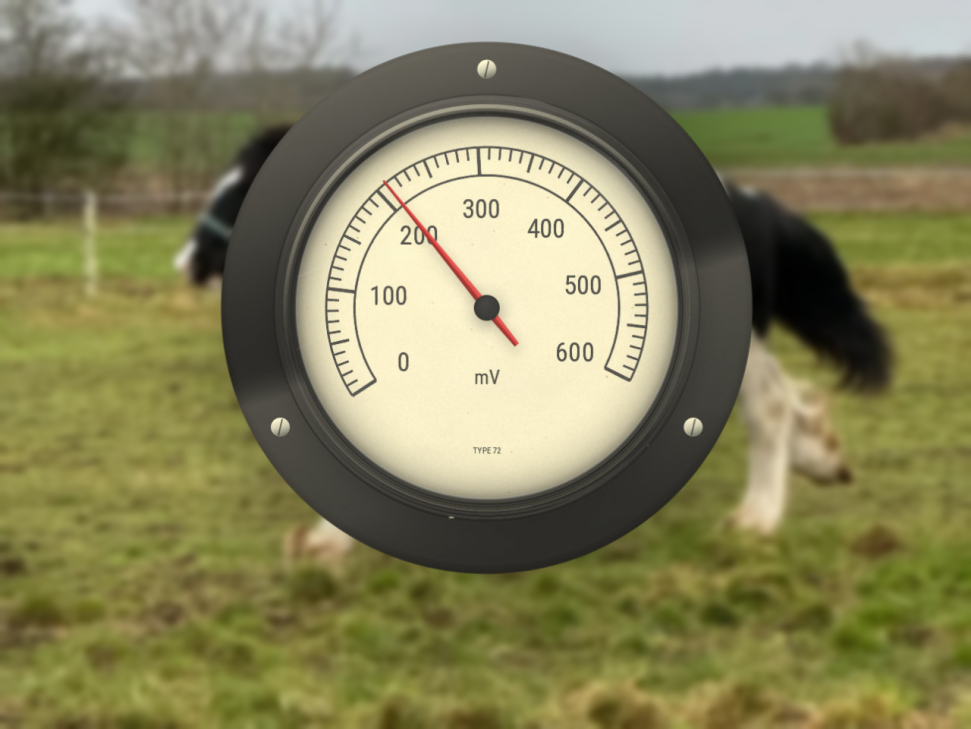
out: 210 mV
